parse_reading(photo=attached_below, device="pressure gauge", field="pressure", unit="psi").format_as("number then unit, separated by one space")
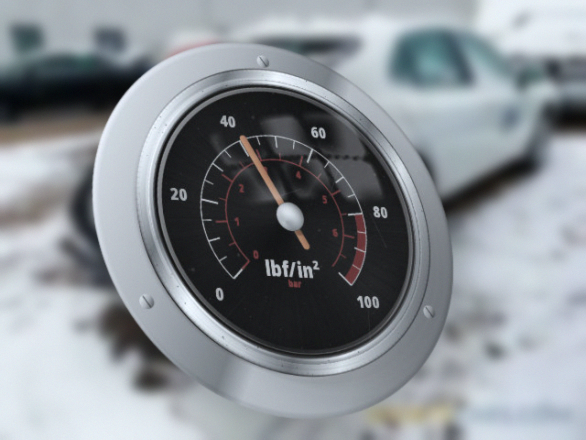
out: 40 psi
